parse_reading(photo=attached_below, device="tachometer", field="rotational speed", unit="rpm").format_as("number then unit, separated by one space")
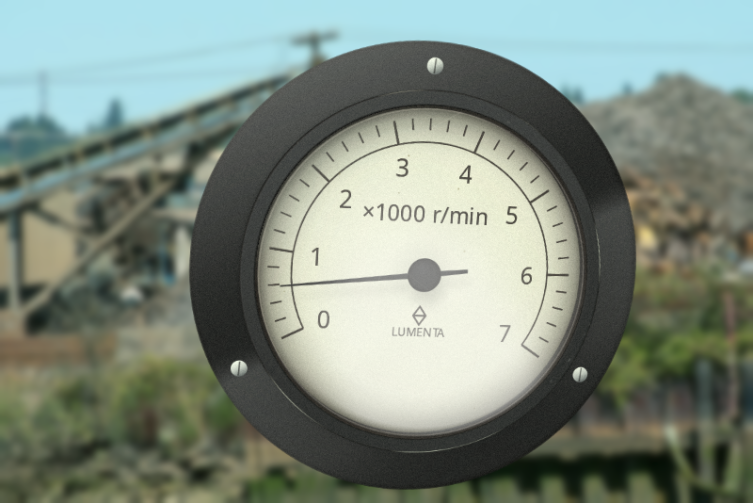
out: 600 rpm
